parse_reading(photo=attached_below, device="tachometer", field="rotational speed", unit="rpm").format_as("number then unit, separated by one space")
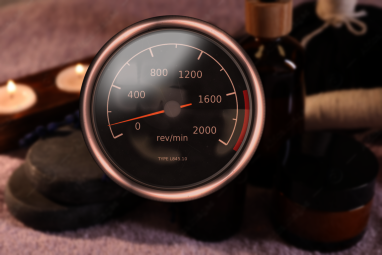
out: 100 rpm
